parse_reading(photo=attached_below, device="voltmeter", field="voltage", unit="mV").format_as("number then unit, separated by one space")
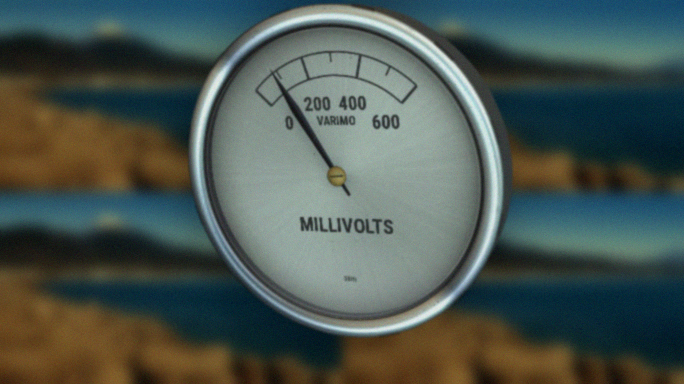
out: 100 mV
